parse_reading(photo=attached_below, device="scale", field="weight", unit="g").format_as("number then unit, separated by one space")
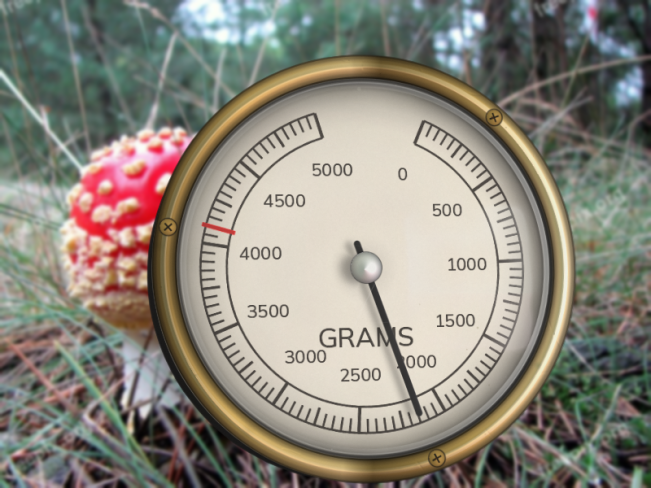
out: 2150 g
